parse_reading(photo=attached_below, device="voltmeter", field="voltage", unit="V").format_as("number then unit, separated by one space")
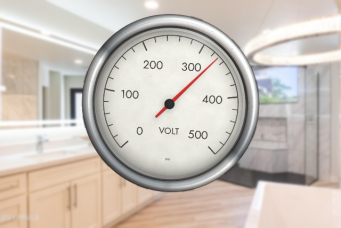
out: 330 V
